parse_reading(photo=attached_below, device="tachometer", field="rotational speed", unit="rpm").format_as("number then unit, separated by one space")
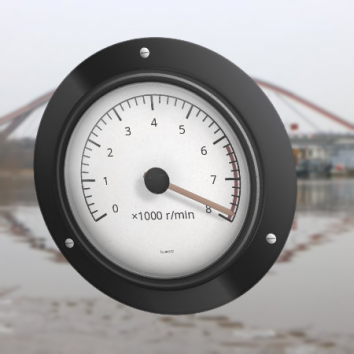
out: 7800 rpm
